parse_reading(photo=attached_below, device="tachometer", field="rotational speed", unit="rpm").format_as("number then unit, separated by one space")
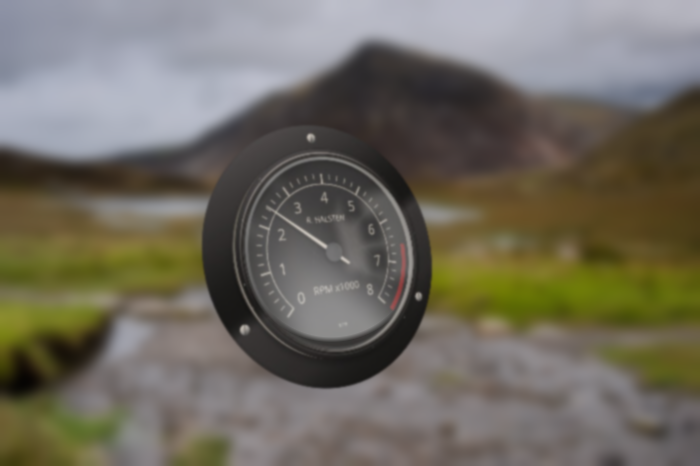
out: 2400 rpm
